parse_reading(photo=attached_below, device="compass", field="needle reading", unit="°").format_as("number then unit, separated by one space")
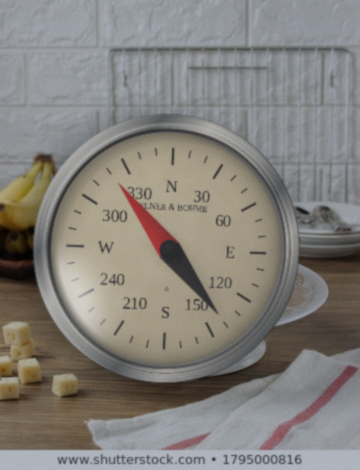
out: 320 °
